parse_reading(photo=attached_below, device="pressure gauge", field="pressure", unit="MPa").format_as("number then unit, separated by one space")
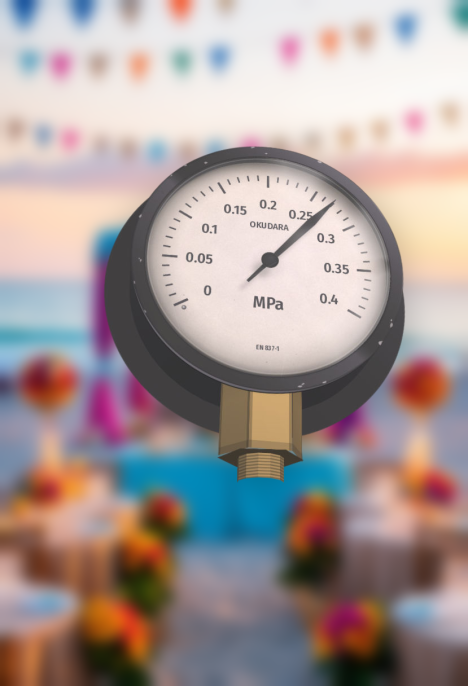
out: 0.27 MPa
